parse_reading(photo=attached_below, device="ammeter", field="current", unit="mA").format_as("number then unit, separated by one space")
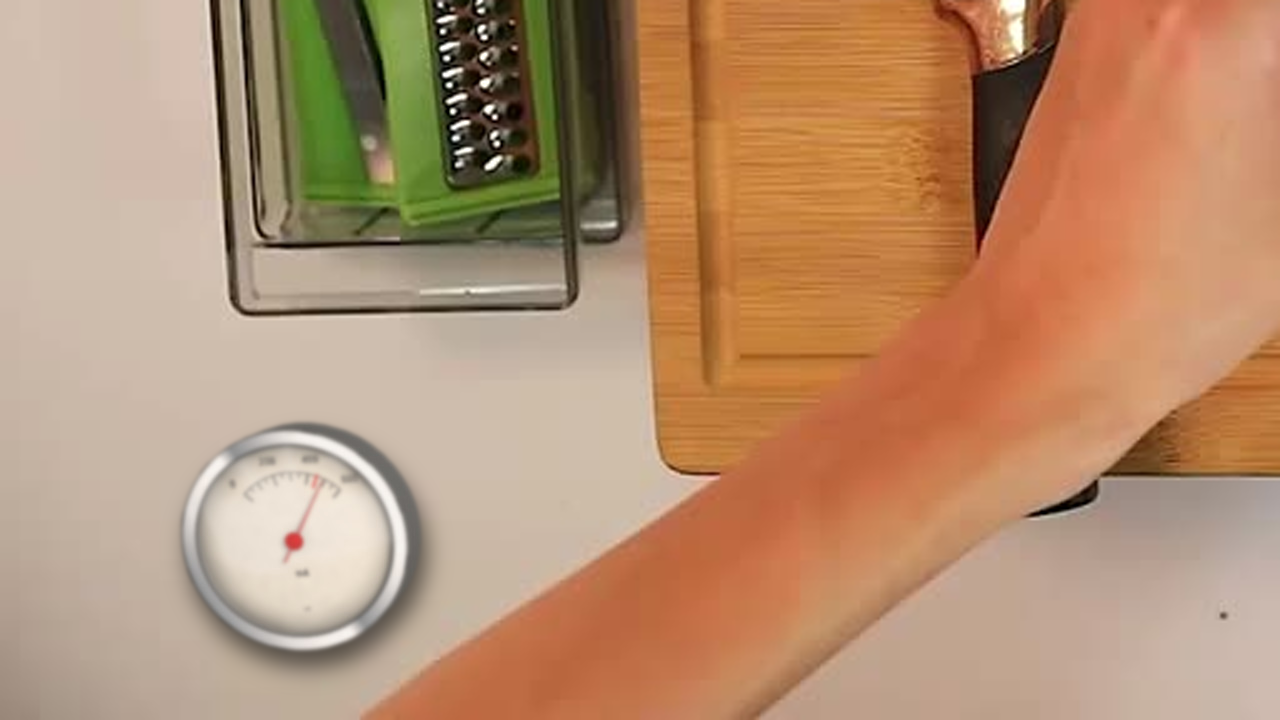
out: 500 mA
